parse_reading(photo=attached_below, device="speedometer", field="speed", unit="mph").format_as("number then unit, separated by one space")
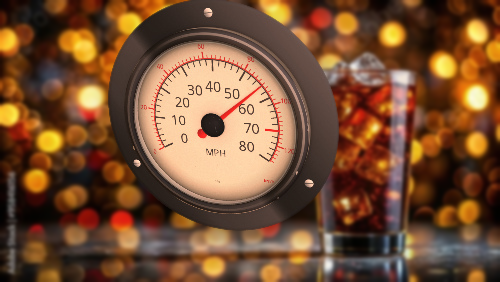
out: 56 mph
